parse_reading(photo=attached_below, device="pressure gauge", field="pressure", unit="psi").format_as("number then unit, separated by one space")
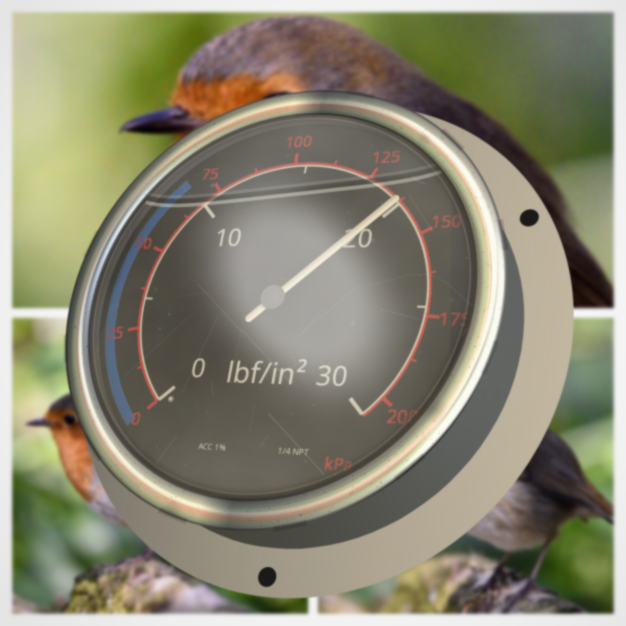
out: 20 psi
